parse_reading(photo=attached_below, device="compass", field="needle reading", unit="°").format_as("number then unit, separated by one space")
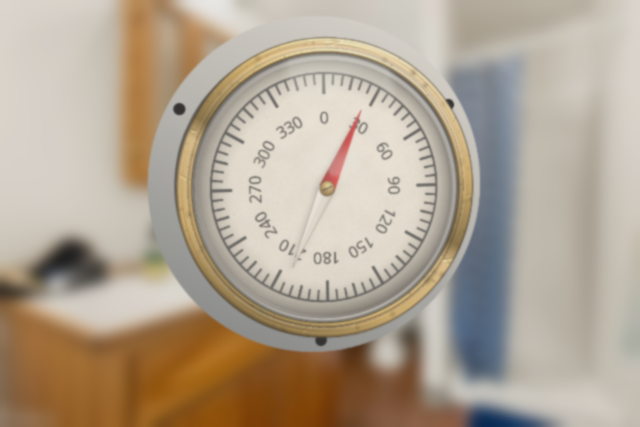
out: 25 °
